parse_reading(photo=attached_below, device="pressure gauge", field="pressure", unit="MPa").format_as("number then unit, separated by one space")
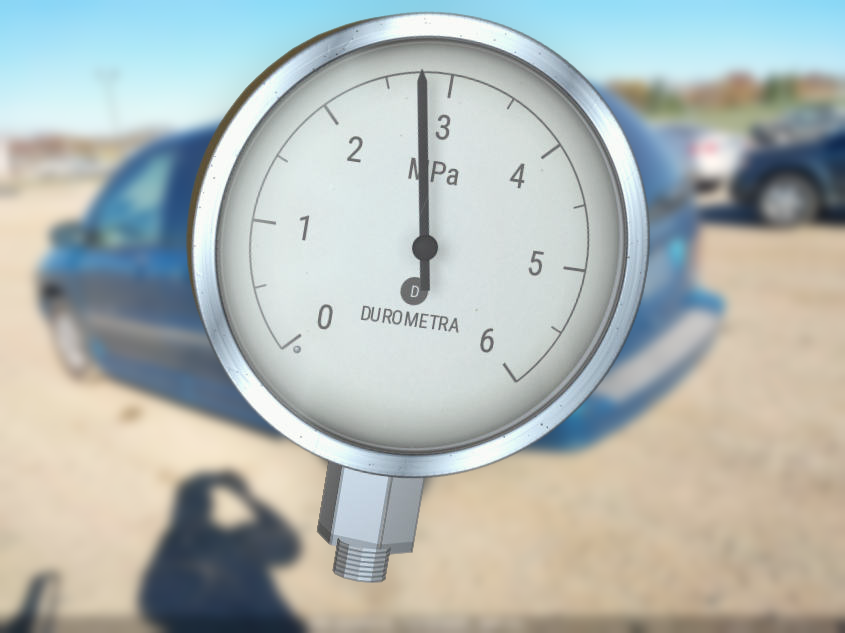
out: 2.75 MPa
